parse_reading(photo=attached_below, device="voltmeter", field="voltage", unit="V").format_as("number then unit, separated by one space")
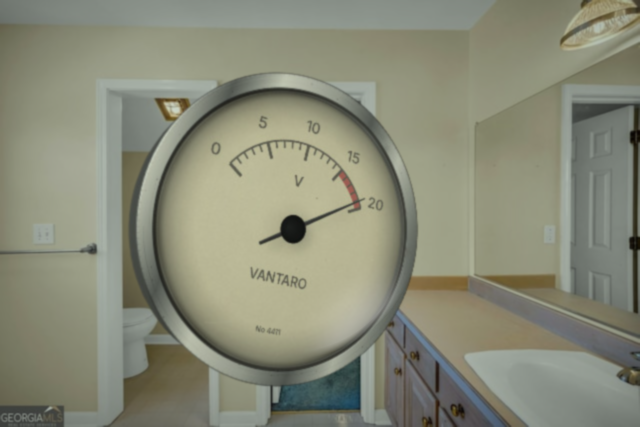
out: 19 V
